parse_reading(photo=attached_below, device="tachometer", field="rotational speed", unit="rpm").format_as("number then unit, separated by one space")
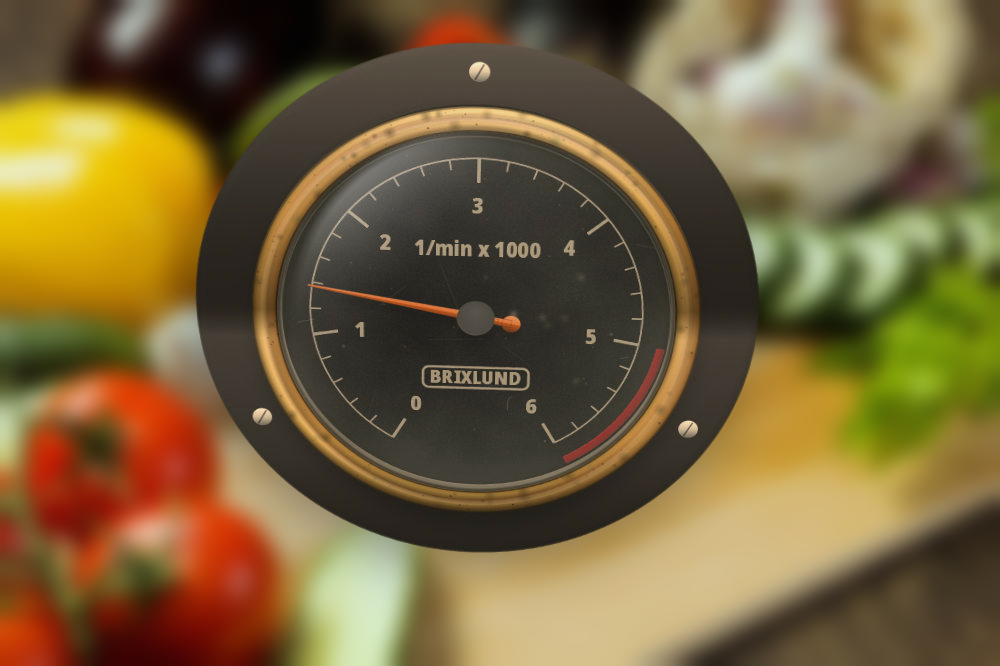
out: 1400 rpm
